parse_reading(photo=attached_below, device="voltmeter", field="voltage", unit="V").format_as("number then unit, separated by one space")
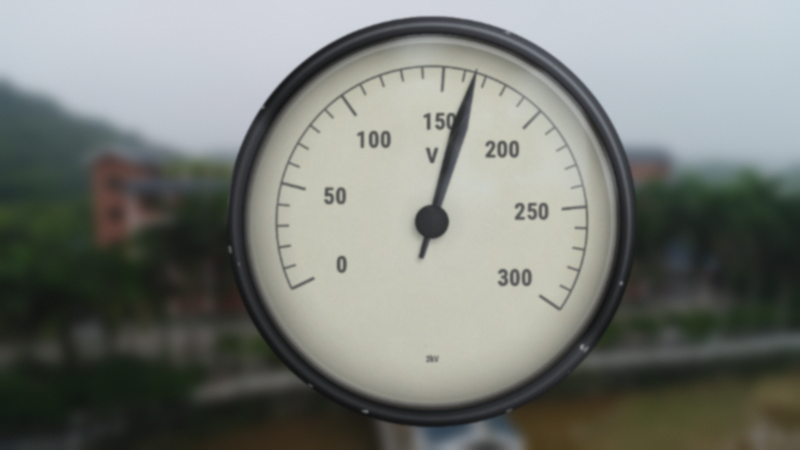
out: 165 V
